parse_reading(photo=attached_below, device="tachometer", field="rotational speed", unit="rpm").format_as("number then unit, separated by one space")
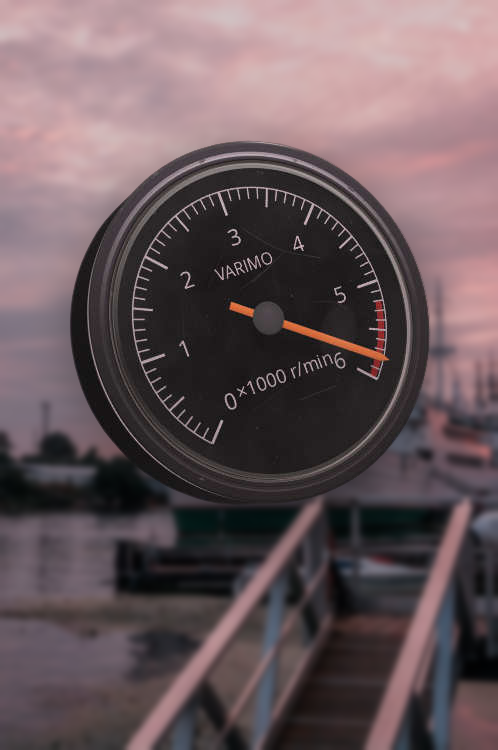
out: 5800 rpm
